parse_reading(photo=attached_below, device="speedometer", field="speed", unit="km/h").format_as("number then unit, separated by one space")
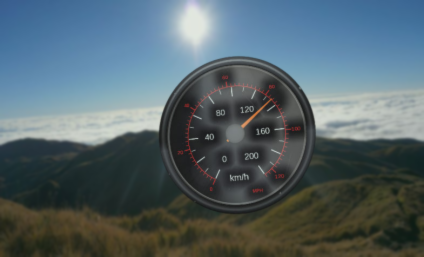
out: 135 km/h
